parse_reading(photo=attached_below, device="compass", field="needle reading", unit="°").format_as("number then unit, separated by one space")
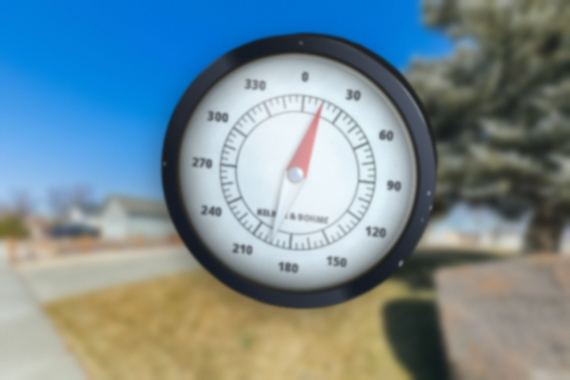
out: 15 °
